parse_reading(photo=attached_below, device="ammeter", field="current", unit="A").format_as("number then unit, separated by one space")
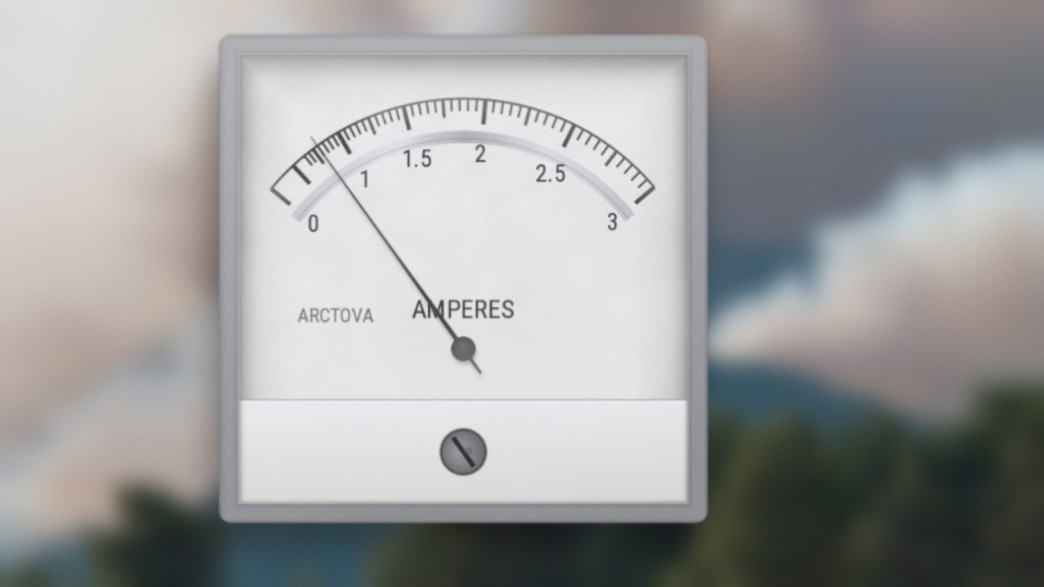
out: 0.8 A
